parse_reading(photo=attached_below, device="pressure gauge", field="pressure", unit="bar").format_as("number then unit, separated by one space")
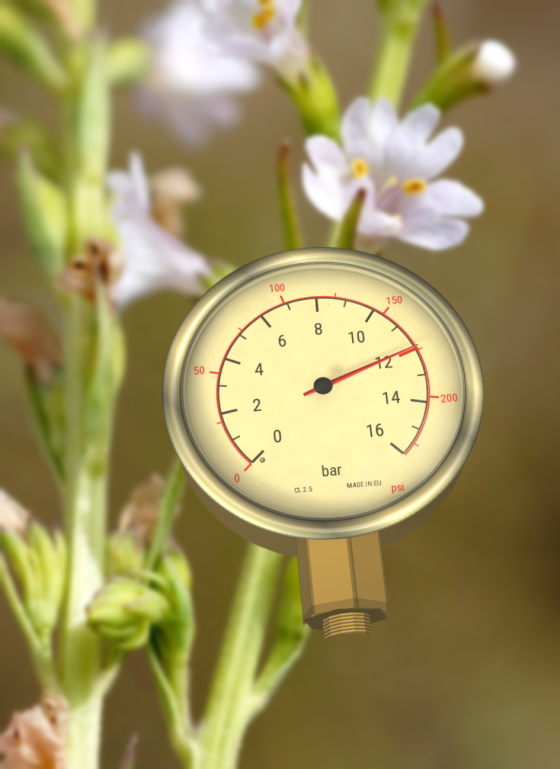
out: 12 bar
